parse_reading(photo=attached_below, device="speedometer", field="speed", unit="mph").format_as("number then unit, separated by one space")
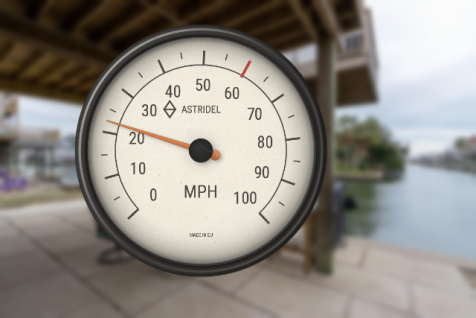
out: 22.5 mph
